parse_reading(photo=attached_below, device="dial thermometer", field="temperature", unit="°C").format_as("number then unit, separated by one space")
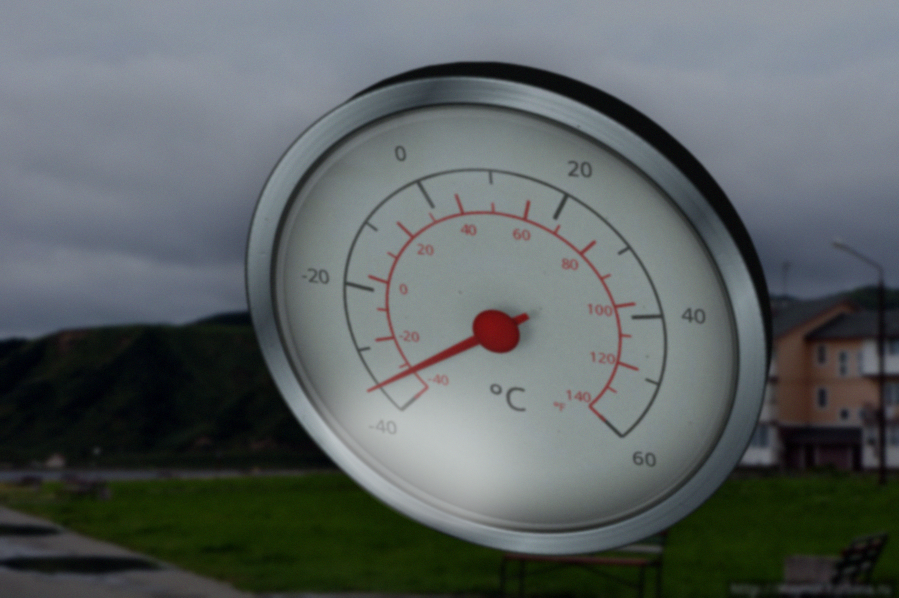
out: -35 °C
